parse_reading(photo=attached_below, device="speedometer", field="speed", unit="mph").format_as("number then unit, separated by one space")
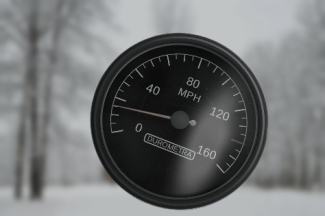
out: 15 mph
